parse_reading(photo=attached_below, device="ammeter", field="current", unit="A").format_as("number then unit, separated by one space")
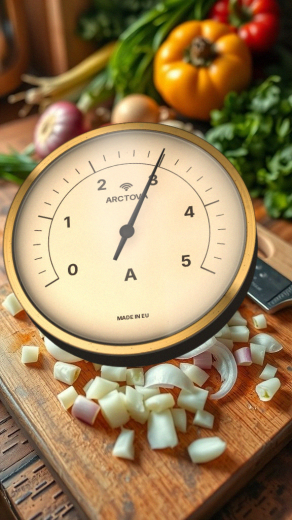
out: 3 A
